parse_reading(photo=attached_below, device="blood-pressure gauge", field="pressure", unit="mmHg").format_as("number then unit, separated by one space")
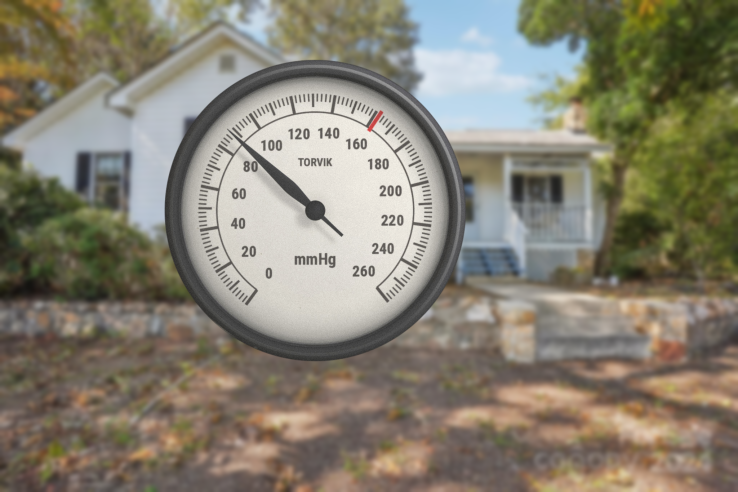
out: 88 mmHg
